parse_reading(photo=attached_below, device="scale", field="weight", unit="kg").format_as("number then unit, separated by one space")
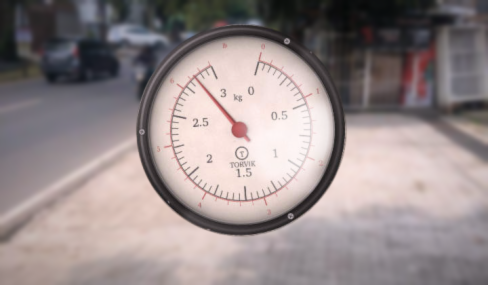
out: 2.85 kg
